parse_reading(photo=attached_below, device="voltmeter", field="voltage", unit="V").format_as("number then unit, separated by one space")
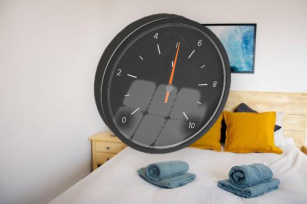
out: 5 V
